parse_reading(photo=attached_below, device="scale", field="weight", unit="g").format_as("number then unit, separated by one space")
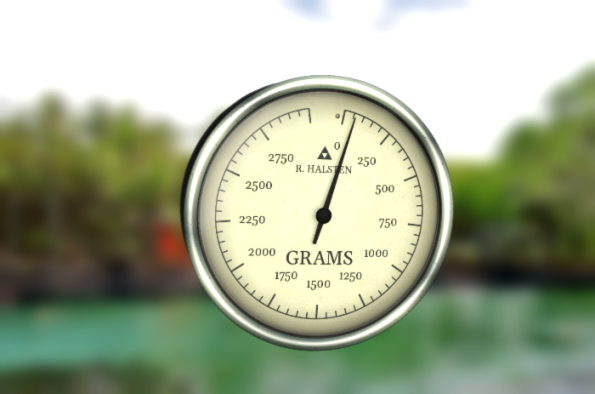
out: 50 g
